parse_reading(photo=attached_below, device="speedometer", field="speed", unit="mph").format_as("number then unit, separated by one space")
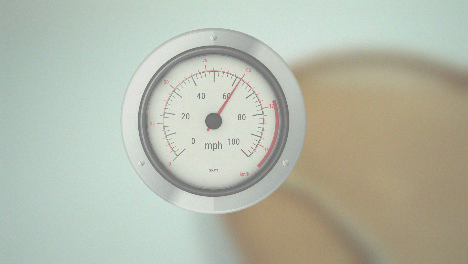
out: 62 mph
